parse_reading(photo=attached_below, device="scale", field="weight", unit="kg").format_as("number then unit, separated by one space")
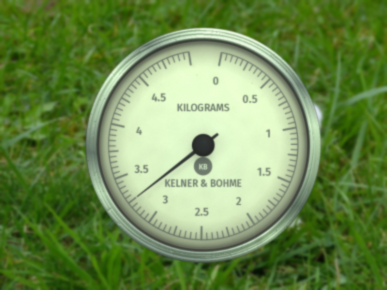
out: 3.25 kg
